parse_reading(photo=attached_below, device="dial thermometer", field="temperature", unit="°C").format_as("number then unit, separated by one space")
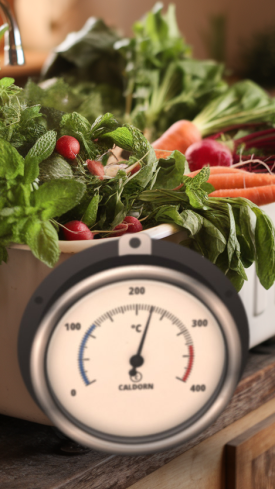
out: 225 °C
